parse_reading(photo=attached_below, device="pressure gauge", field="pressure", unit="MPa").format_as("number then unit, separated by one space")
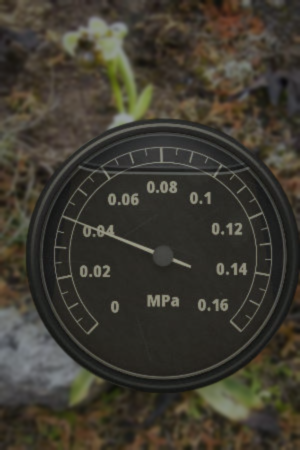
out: 0.04 MPa
